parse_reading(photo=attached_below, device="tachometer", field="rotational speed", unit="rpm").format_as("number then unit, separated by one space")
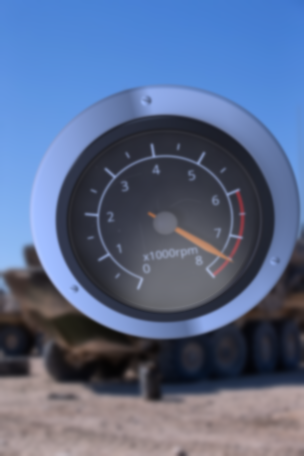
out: 7500 rpm
